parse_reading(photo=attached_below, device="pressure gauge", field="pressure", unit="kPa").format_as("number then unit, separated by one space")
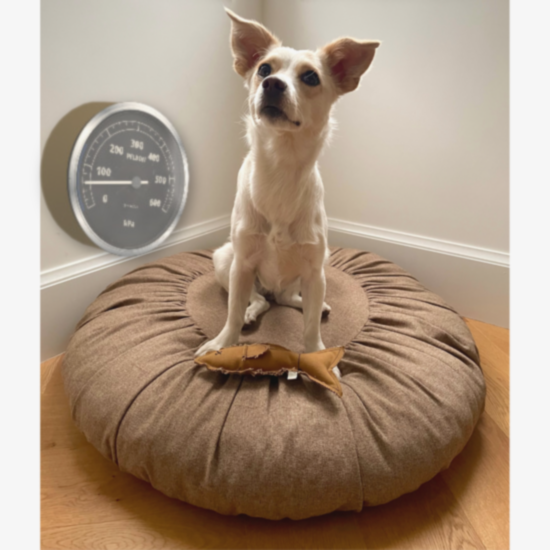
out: 60 kPa
